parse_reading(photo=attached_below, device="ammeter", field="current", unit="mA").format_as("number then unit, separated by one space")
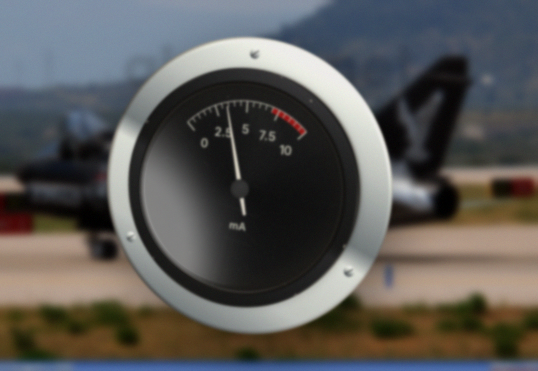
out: 3.5 mA
